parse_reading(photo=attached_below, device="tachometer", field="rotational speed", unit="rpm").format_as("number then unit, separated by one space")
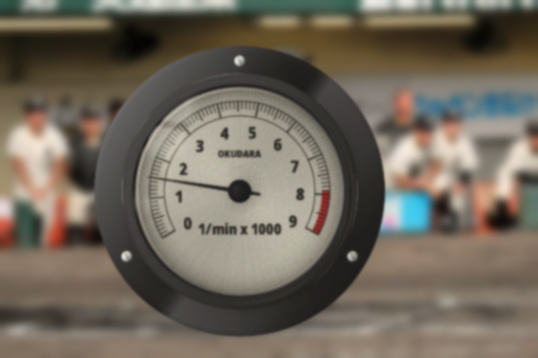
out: 1500 rpm
